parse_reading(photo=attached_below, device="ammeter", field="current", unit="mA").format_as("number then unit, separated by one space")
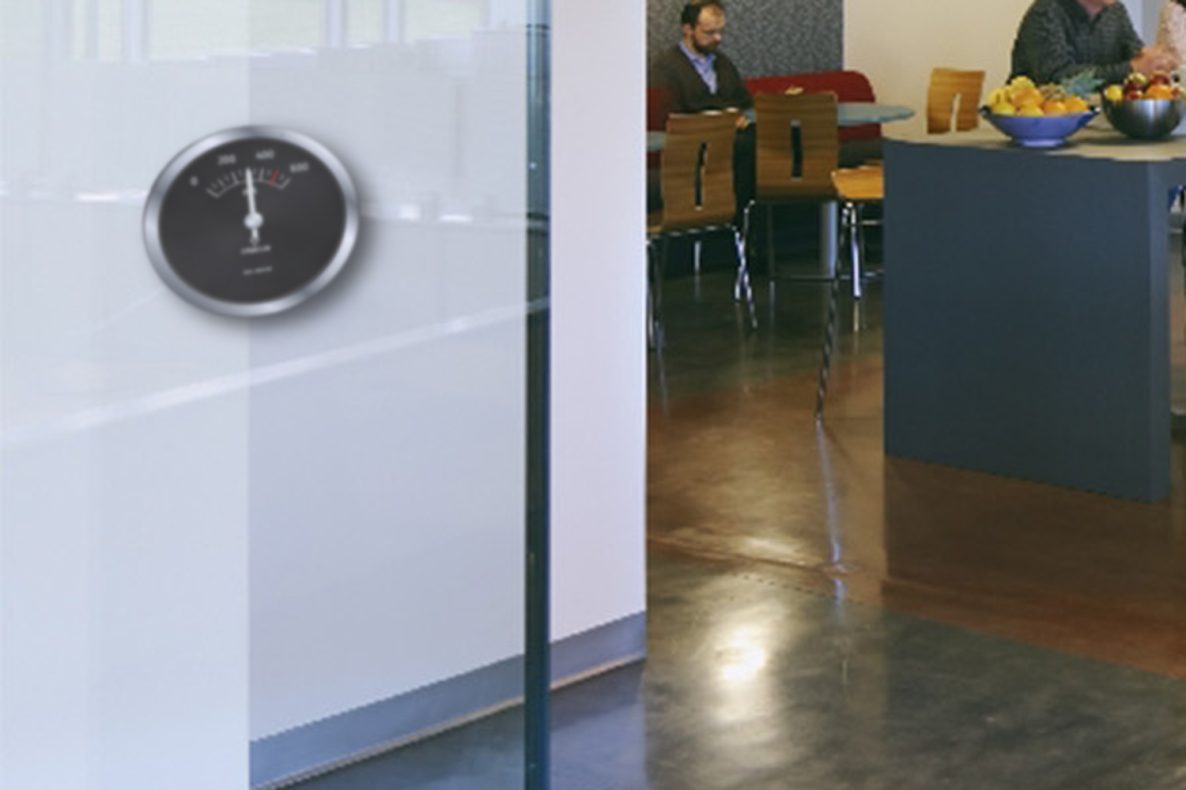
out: 300 mA
